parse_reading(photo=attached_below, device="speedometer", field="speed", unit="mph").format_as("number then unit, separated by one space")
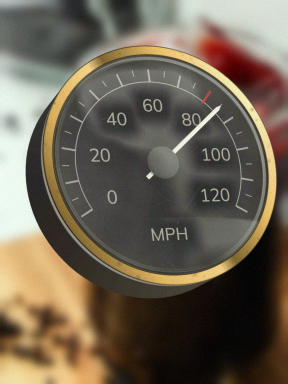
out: 85 mph
